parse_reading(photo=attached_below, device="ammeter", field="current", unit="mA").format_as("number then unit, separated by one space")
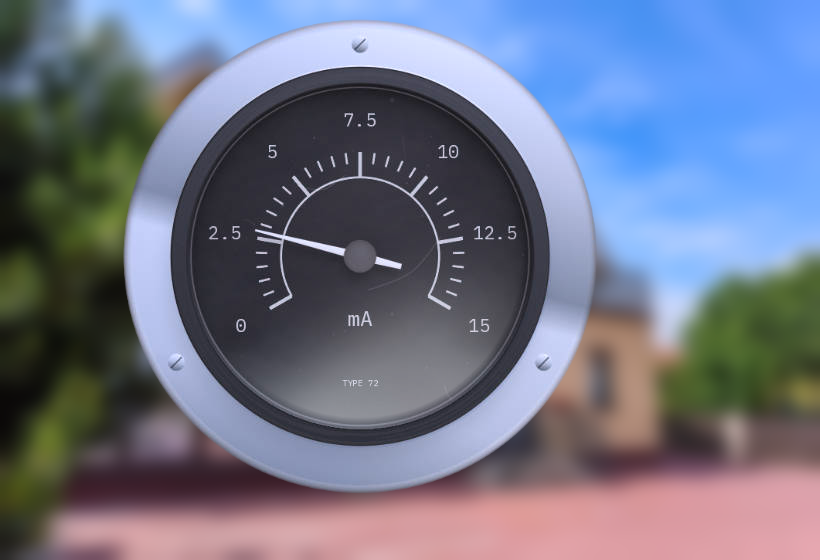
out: 2.75 mA
